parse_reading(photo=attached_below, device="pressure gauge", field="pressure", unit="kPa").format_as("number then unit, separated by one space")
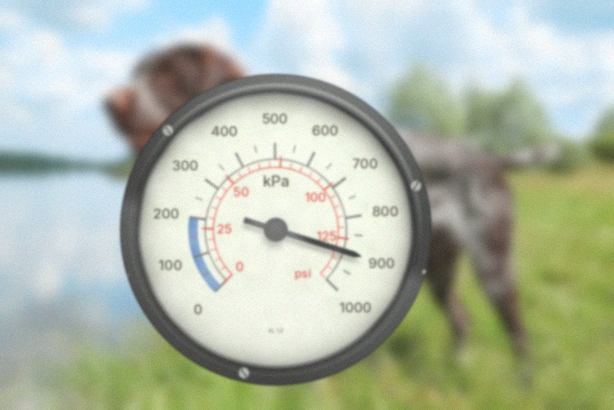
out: 900 kPa
